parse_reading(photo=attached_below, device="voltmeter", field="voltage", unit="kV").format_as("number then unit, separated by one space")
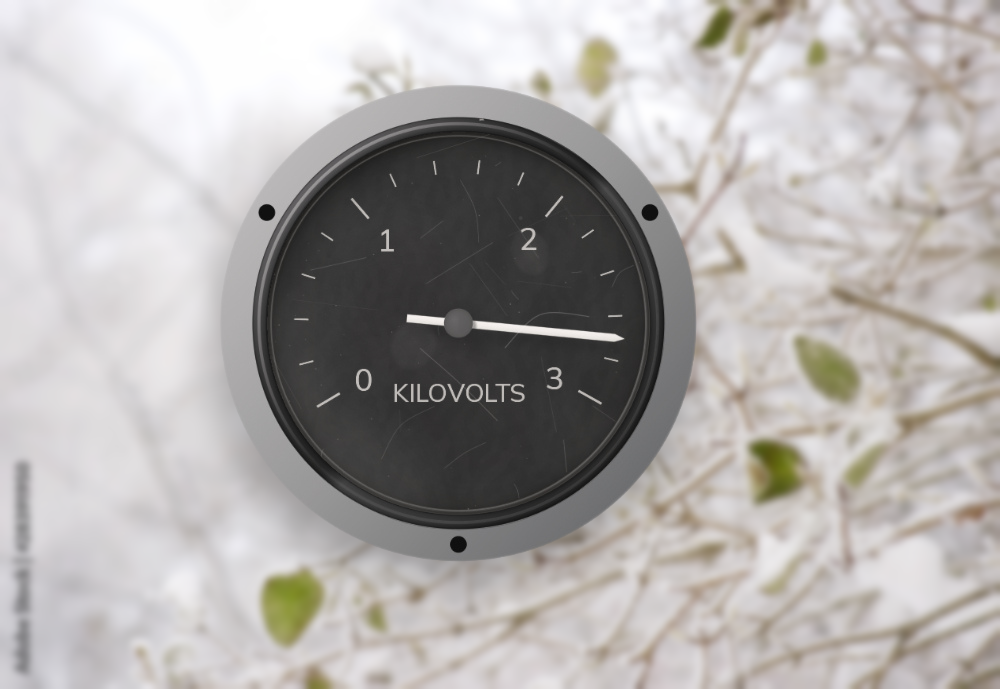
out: 2.7 kV
